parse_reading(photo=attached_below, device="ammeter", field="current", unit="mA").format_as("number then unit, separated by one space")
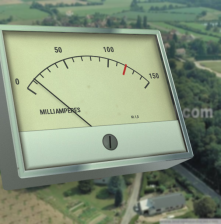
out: 10 mA
